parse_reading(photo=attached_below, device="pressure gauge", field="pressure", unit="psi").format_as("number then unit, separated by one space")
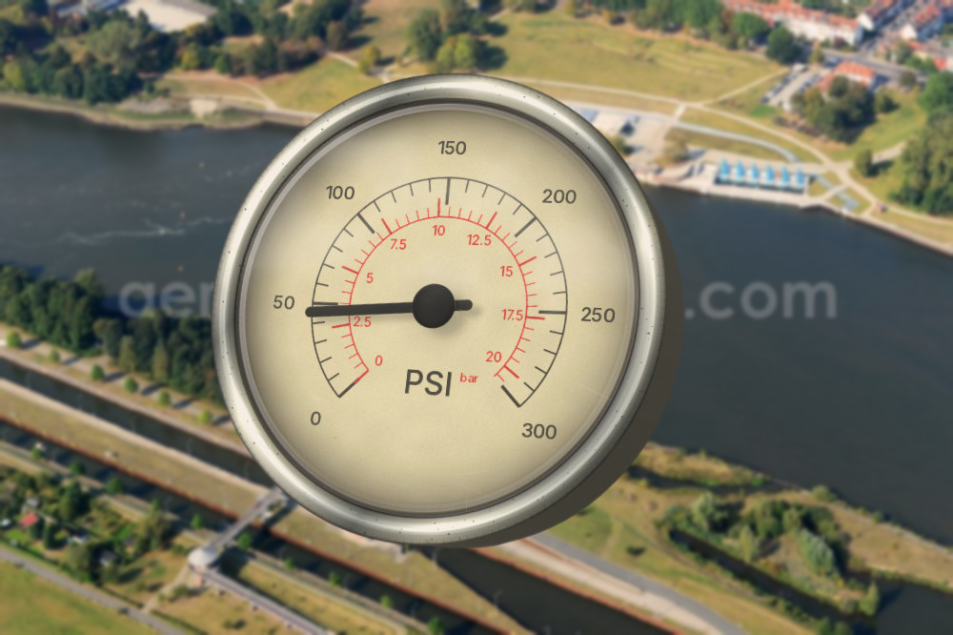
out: 45 psi
